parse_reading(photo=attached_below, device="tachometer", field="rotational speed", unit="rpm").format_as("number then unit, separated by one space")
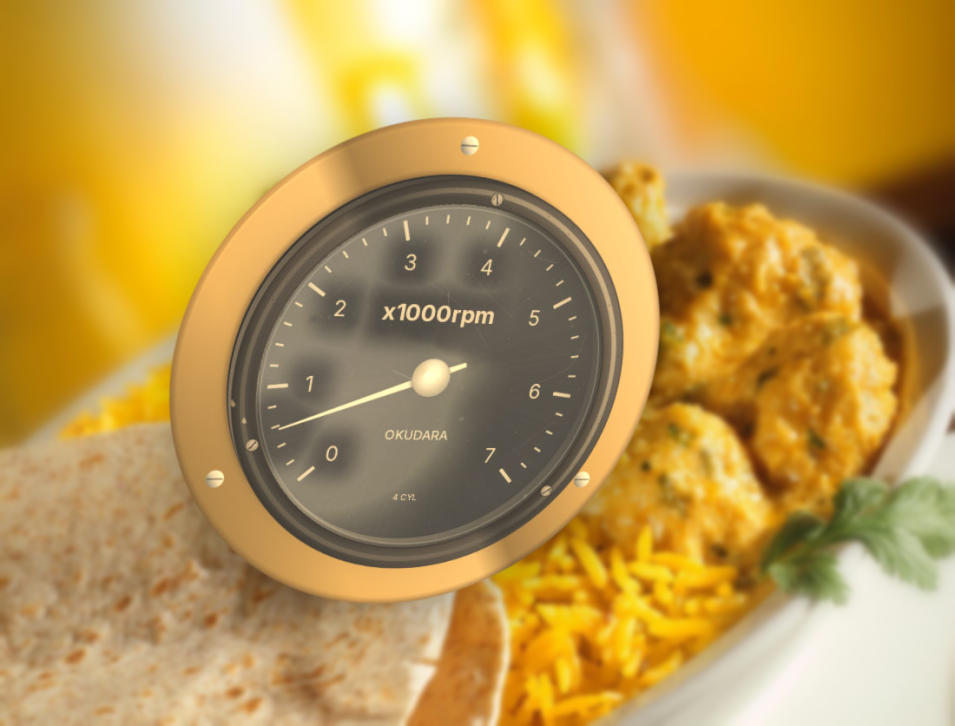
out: 600 rpm
